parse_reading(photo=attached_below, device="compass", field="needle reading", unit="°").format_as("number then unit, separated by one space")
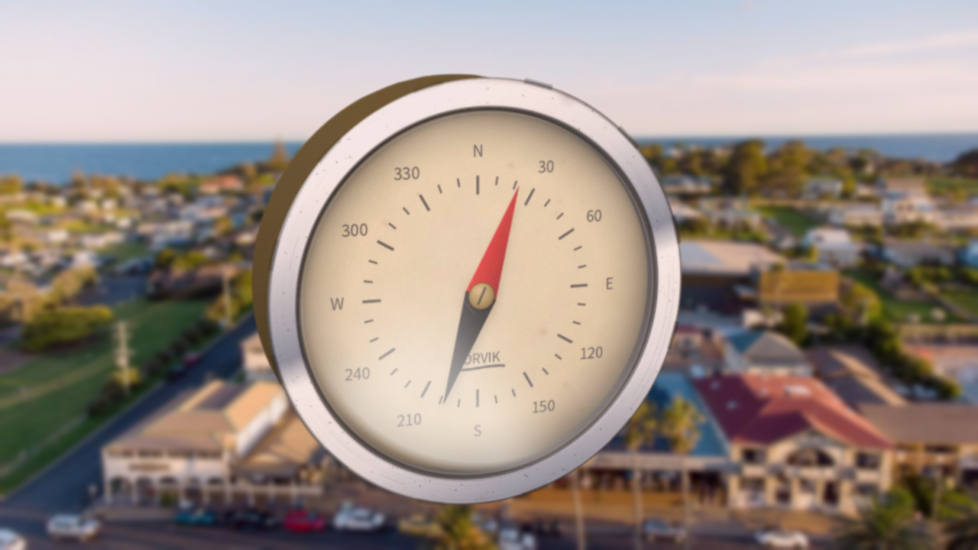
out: 20 °
